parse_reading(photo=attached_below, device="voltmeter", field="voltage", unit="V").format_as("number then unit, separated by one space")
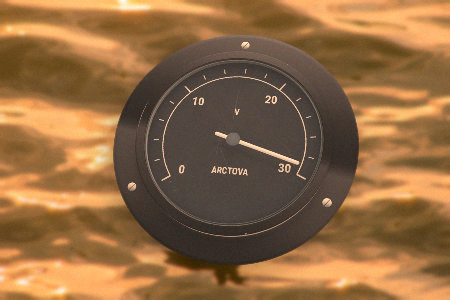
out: 29 V
